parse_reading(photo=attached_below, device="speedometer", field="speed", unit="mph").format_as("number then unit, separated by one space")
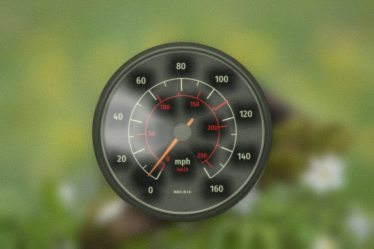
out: 5 mph
